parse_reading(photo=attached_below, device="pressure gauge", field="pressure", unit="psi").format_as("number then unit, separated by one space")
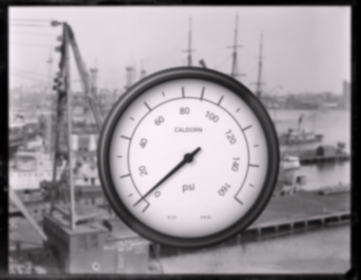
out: 5 psi
